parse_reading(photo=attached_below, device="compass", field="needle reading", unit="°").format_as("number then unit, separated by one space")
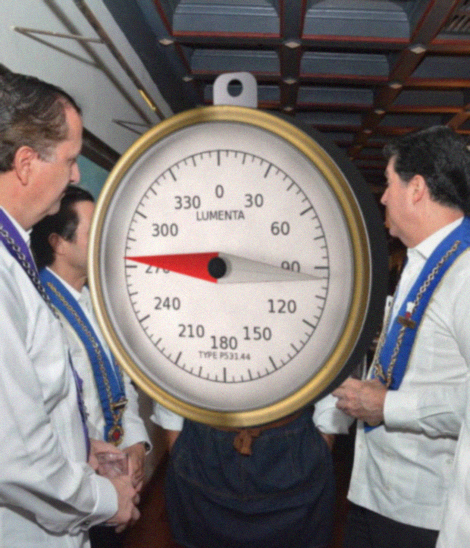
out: 275 °
